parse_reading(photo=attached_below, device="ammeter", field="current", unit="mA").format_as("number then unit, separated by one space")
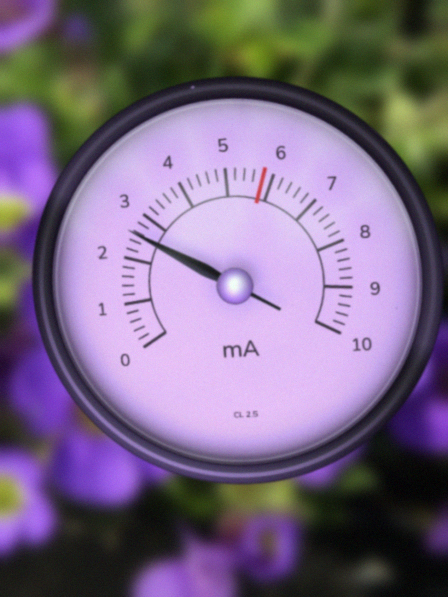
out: 2.6 mA
